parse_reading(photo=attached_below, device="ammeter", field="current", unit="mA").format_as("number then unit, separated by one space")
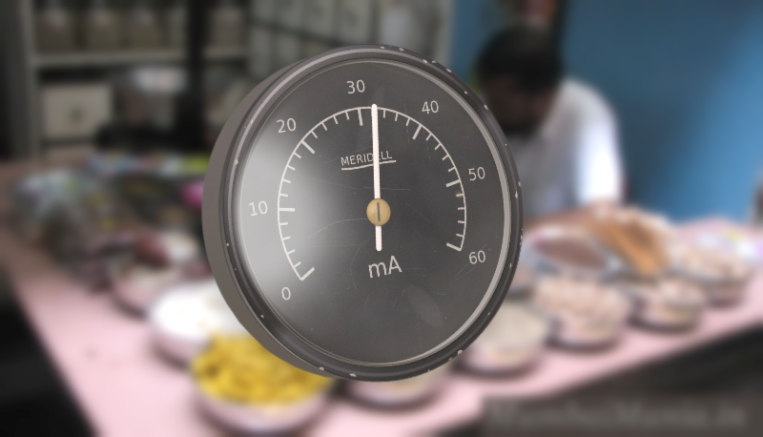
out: 32 mA
